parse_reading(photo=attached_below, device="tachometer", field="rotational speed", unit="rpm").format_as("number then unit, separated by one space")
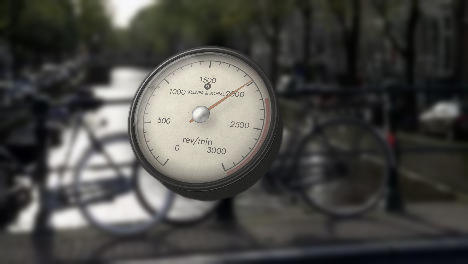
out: 2000 rpm
